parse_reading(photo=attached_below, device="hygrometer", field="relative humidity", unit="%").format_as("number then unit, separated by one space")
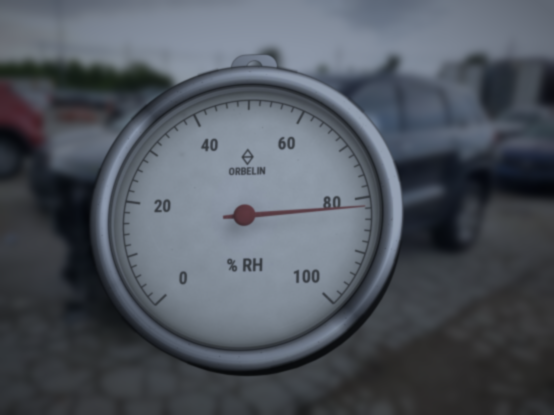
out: 82 %
